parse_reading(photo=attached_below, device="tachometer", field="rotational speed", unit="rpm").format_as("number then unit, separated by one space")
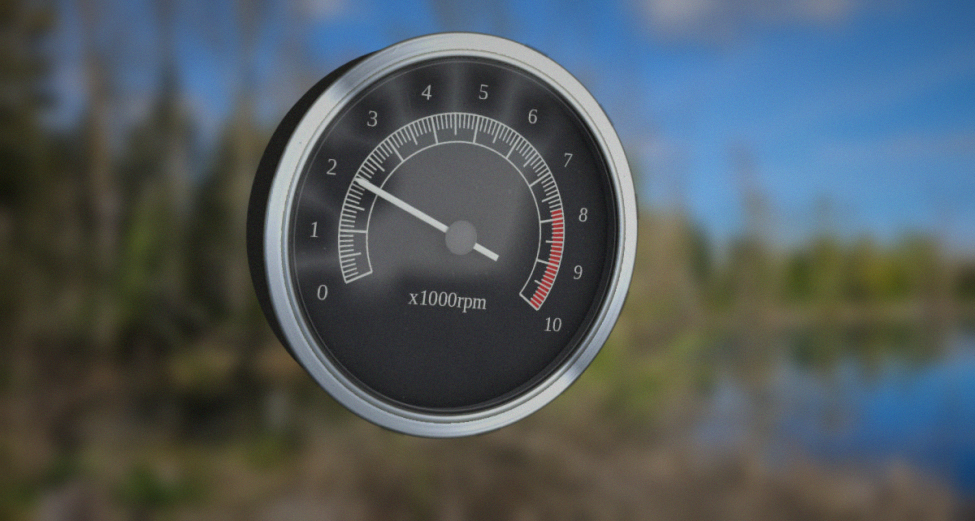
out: 2000 rpm
